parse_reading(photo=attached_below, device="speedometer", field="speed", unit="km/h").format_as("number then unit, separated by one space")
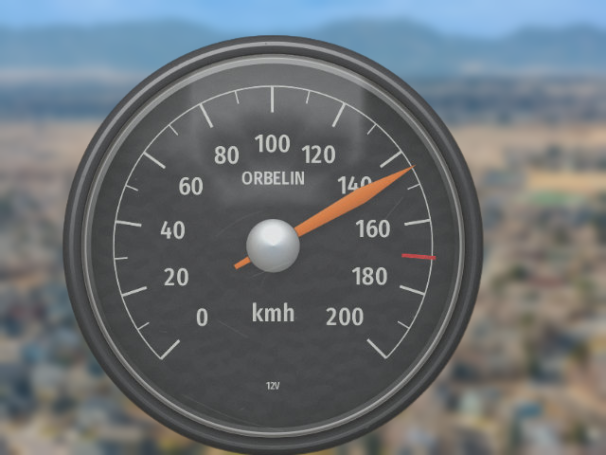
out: 145 km/h
